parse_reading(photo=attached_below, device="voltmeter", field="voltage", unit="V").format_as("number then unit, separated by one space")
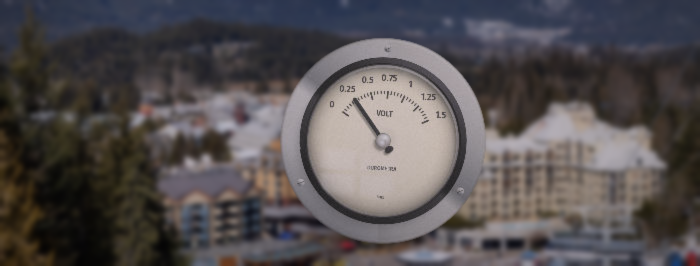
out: 0.25 V
